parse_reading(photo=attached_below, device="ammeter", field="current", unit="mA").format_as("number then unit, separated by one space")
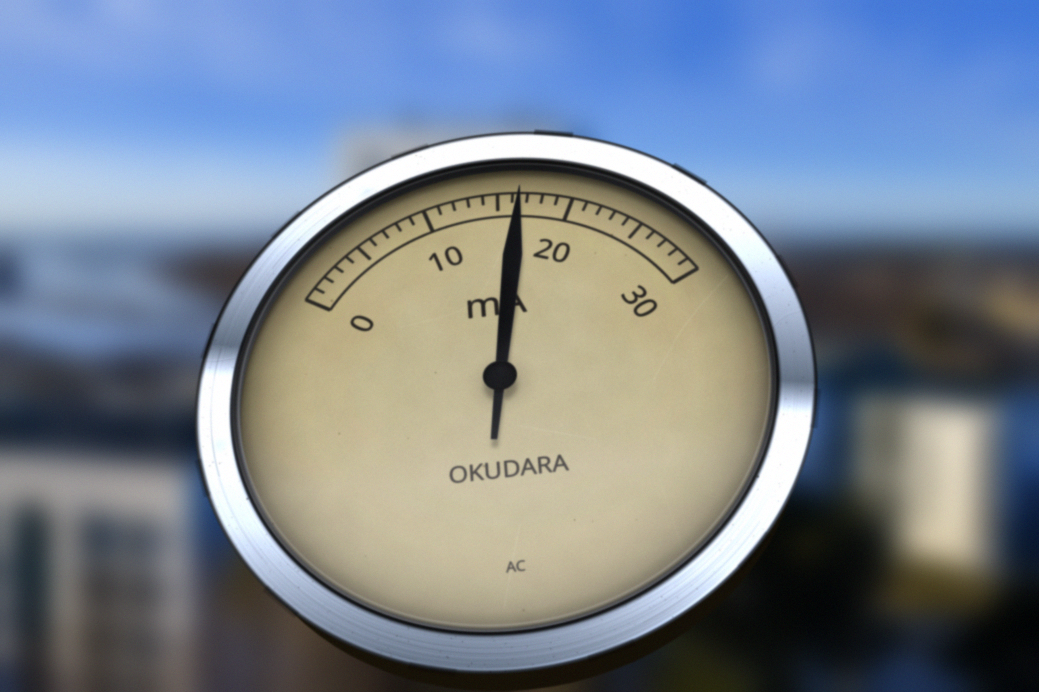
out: 16.5 mA
